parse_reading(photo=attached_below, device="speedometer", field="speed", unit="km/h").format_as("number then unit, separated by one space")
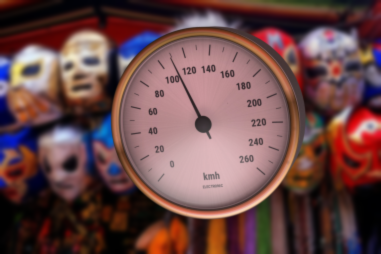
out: 110 km/h
